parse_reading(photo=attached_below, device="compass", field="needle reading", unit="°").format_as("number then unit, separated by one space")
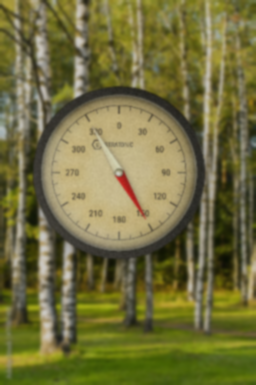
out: 150 °
